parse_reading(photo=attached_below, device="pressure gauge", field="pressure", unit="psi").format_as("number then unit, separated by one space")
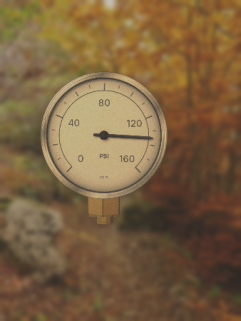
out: 135 psi
